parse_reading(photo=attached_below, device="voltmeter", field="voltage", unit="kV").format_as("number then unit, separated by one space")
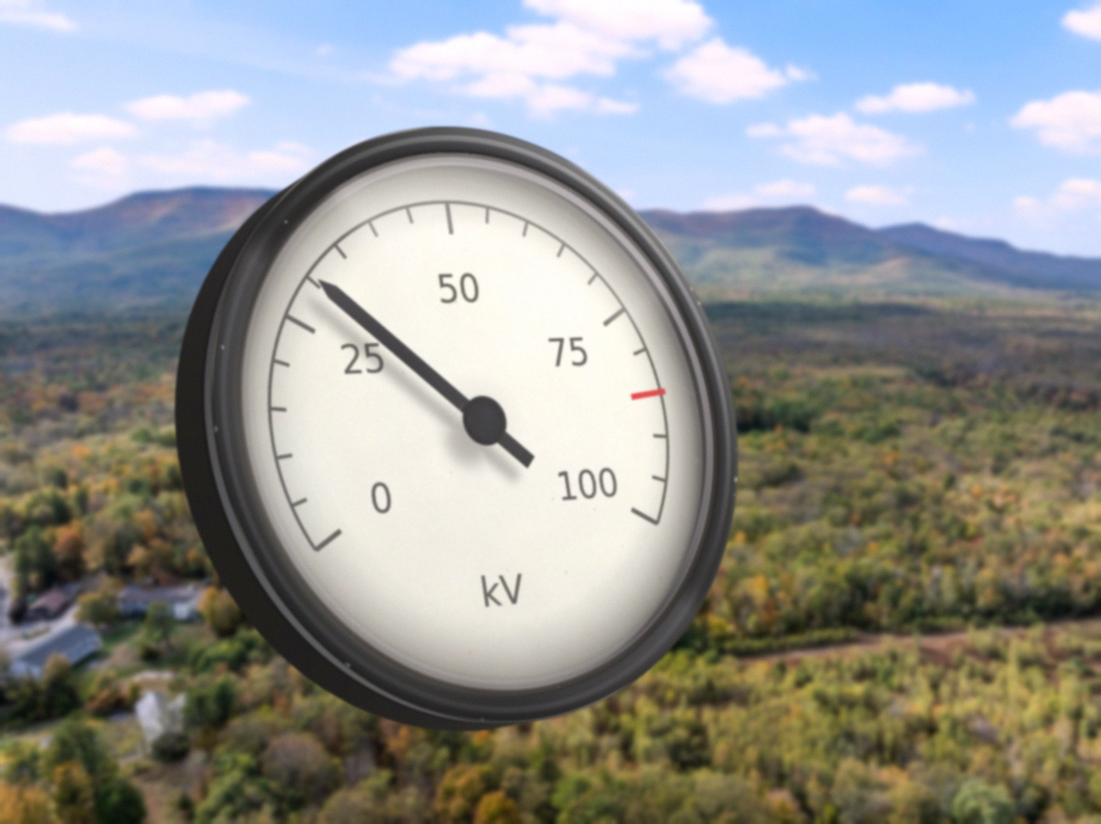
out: 30 kV
